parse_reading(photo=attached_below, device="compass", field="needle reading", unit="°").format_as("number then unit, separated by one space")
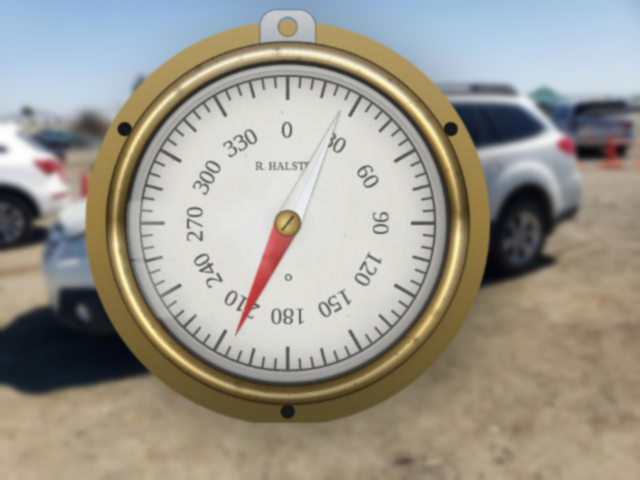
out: 205 °
